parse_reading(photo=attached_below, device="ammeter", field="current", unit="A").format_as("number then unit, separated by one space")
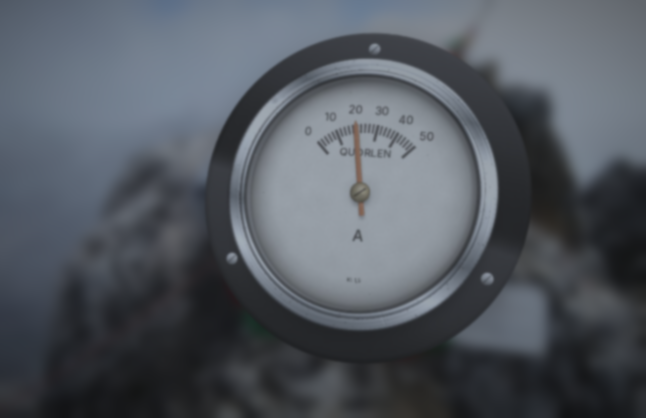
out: 20 A
